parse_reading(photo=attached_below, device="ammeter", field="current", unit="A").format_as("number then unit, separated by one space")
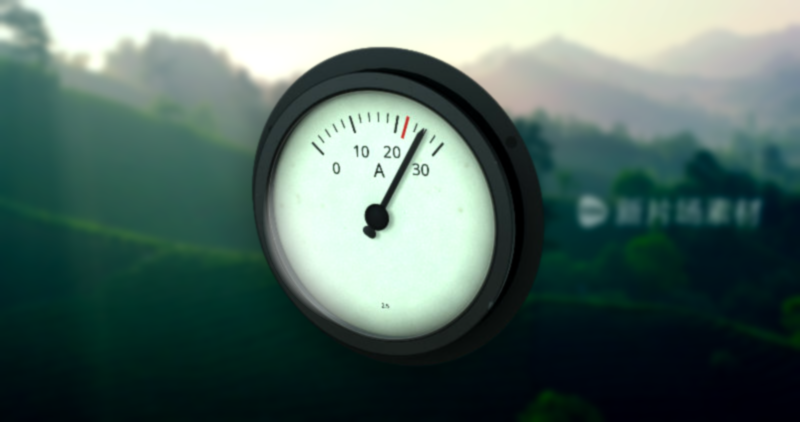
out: 26 A
